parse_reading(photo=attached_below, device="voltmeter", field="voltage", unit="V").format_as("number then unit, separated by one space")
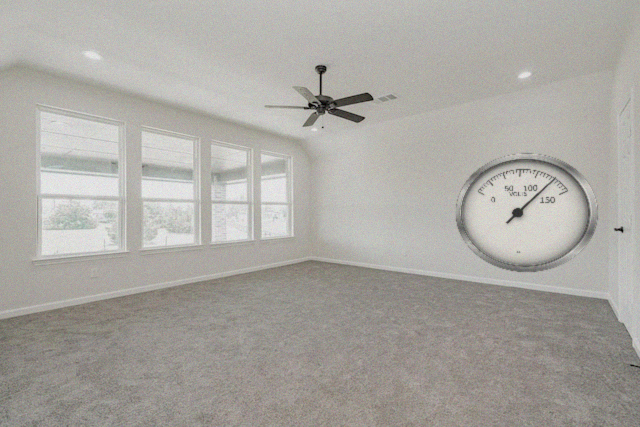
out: 125 V
